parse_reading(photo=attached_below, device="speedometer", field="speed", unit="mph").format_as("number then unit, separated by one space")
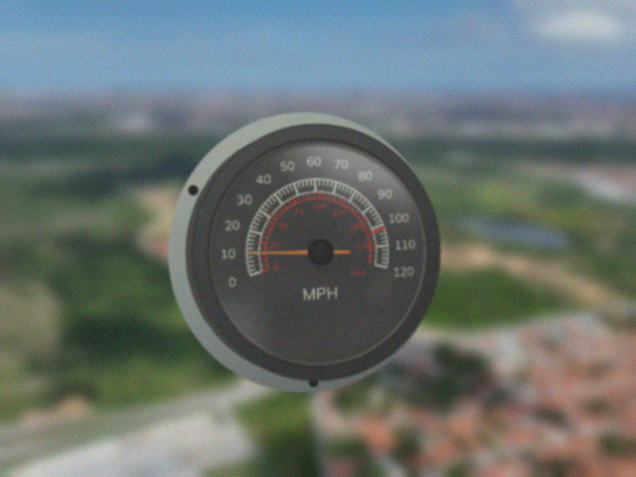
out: 10 mph
